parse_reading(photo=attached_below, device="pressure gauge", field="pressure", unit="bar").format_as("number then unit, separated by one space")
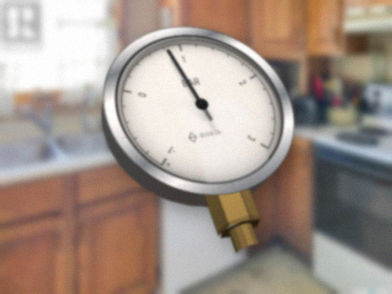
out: 0.8 bar
